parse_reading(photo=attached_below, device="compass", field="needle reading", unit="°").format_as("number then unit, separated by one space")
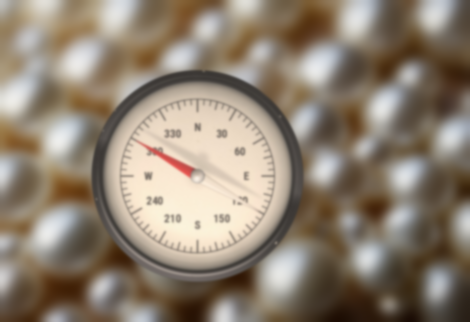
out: 300 °
